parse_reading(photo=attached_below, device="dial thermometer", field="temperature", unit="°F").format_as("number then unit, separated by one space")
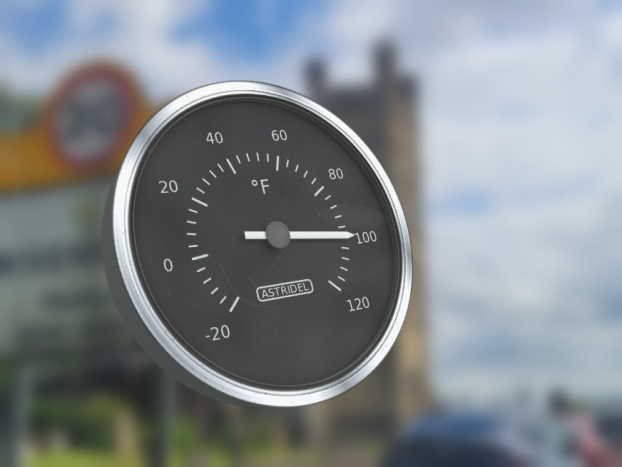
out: 100 °F
